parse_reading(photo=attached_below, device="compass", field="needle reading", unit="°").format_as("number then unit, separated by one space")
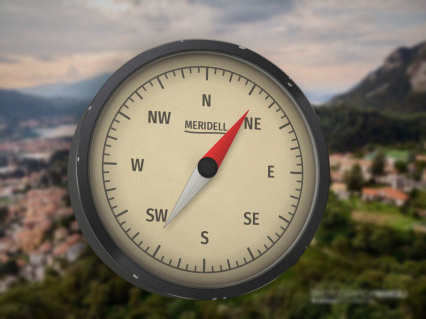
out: 35 °
